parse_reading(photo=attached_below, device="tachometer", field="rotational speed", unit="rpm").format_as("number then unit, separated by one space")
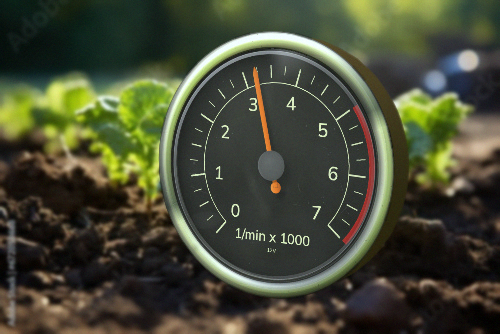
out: 3250 rpm
